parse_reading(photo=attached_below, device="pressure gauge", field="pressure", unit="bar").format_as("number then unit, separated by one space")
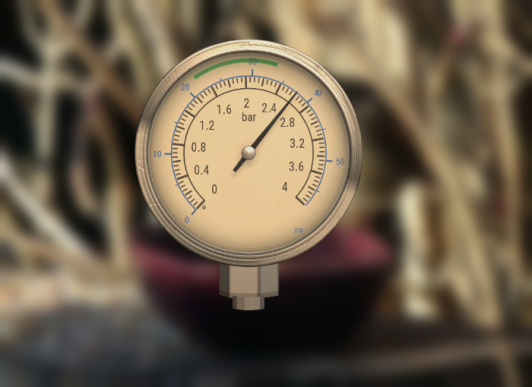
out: 2.6 bar
